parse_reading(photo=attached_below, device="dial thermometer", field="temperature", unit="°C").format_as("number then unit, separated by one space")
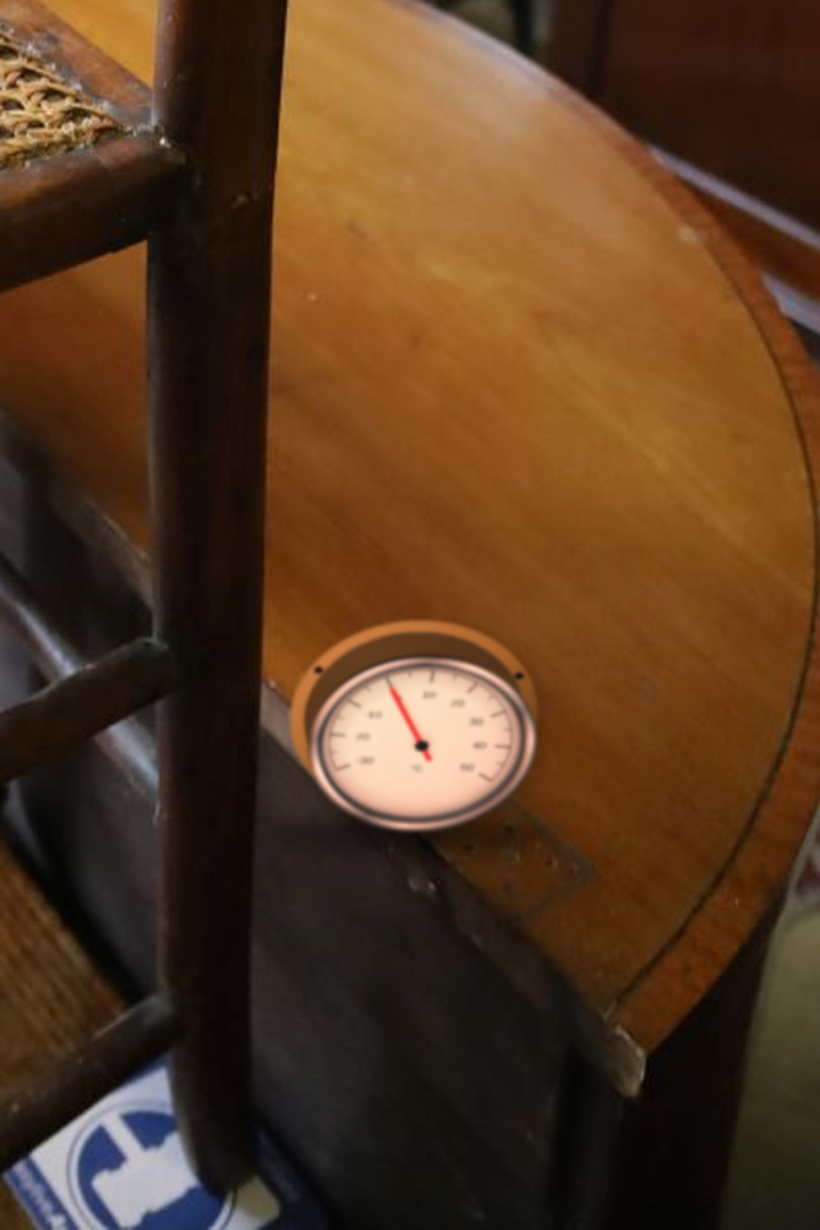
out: 0 °C
